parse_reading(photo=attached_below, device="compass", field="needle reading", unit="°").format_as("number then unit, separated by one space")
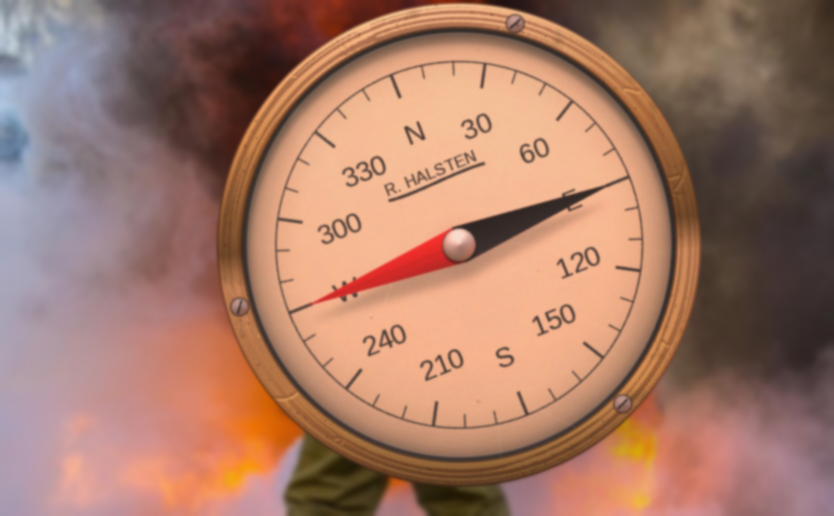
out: 270 °
